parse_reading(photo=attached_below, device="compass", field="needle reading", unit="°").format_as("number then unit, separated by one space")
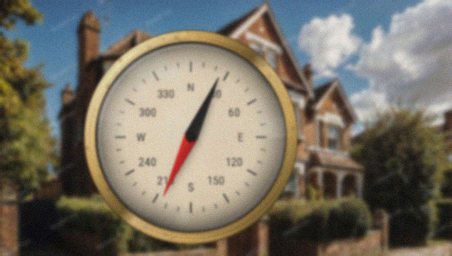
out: 205 °
